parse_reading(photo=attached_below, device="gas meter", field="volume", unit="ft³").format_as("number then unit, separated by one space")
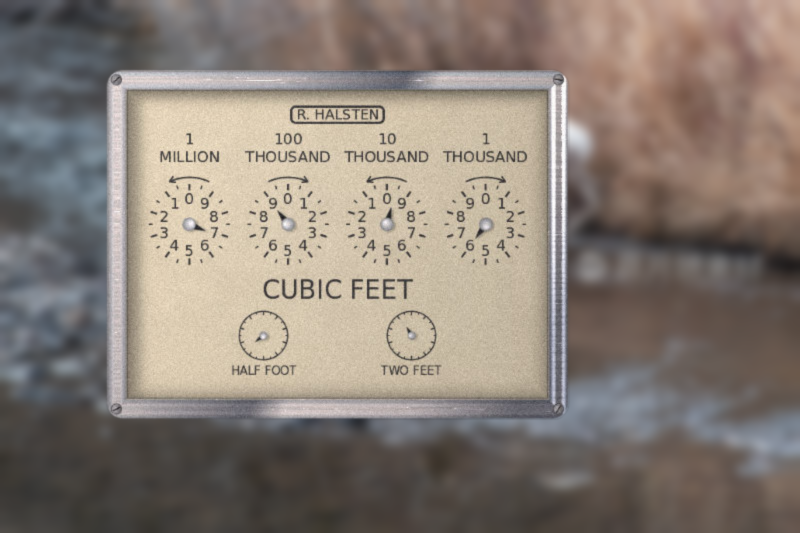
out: 689600 ft³
